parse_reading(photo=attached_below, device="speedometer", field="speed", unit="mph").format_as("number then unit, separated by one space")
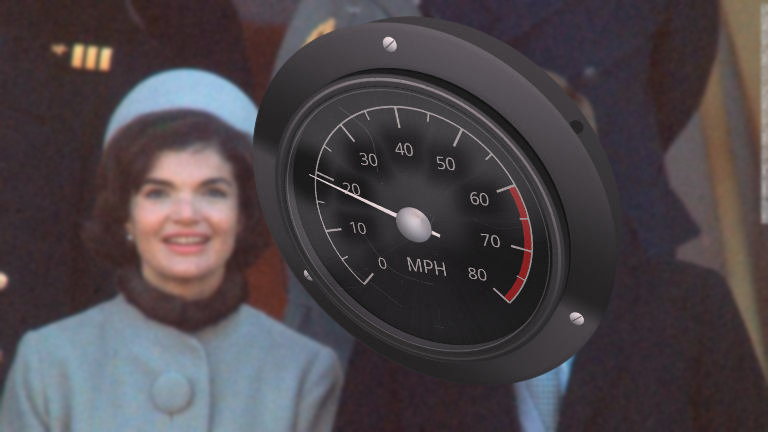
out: 20 mph
